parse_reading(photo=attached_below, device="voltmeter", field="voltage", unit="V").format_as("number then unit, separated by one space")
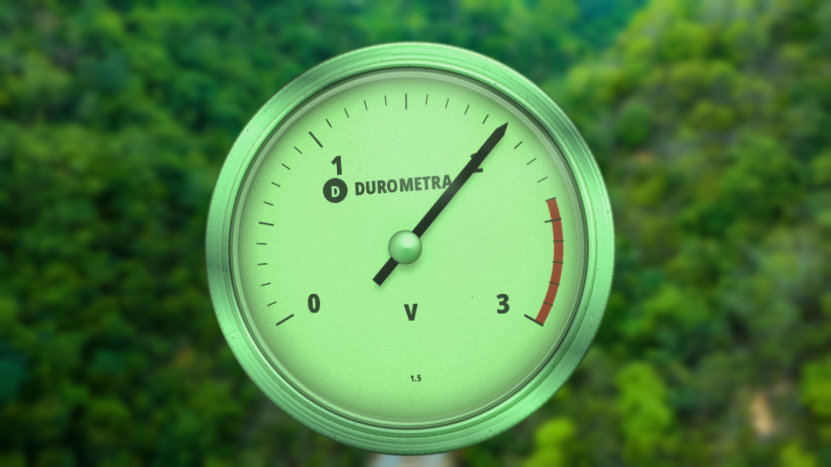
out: 2 V
